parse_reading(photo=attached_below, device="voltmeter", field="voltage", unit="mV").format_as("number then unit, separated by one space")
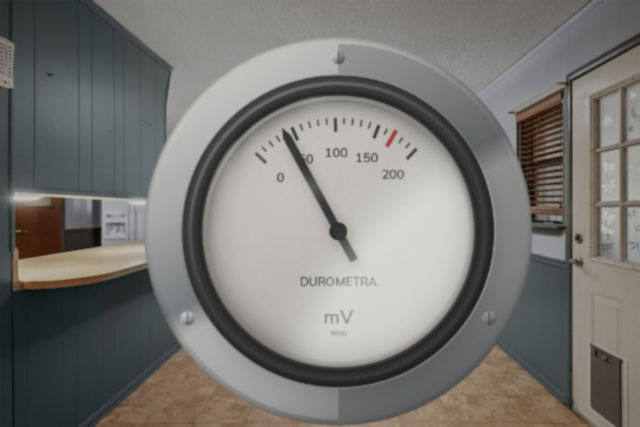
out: 40 mV
